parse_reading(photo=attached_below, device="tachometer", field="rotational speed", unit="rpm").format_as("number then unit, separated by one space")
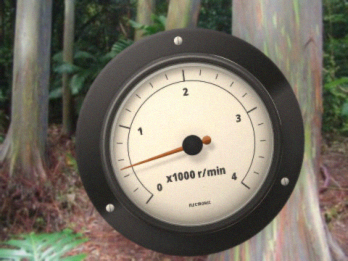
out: 500 rpm
